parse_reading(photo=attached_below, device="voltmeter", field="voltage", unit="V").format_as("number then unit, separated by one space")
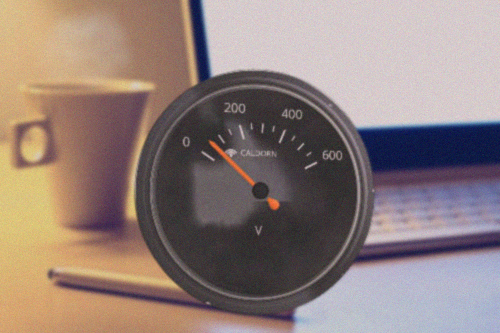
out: 50 V
